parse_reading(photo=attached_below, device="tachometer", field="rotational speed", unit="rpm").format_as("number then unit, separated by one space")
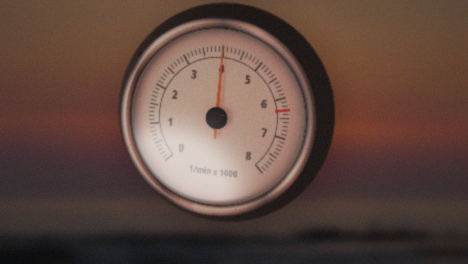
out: 4000 rpm
